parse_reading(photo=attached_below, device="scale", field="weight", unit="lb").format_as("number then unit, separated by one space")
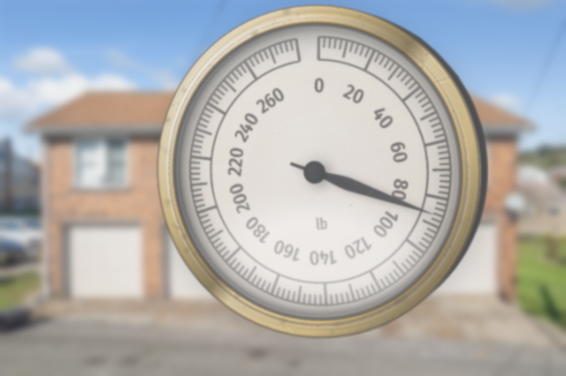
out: 86 lb
